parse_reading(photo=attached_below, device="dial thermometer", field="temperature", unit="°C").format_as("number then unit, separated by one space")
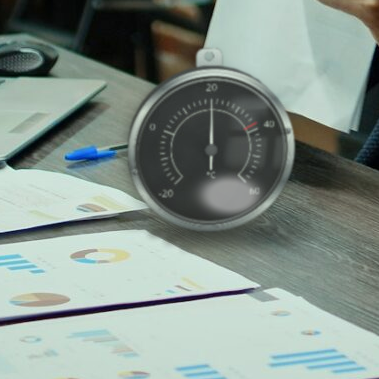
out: 20 °C
